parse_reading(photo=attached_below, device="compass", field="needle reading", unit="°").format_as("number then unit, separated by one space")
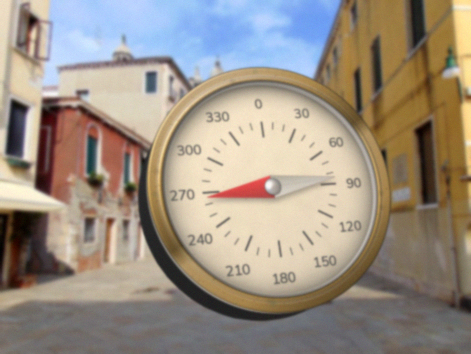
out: 265 °
